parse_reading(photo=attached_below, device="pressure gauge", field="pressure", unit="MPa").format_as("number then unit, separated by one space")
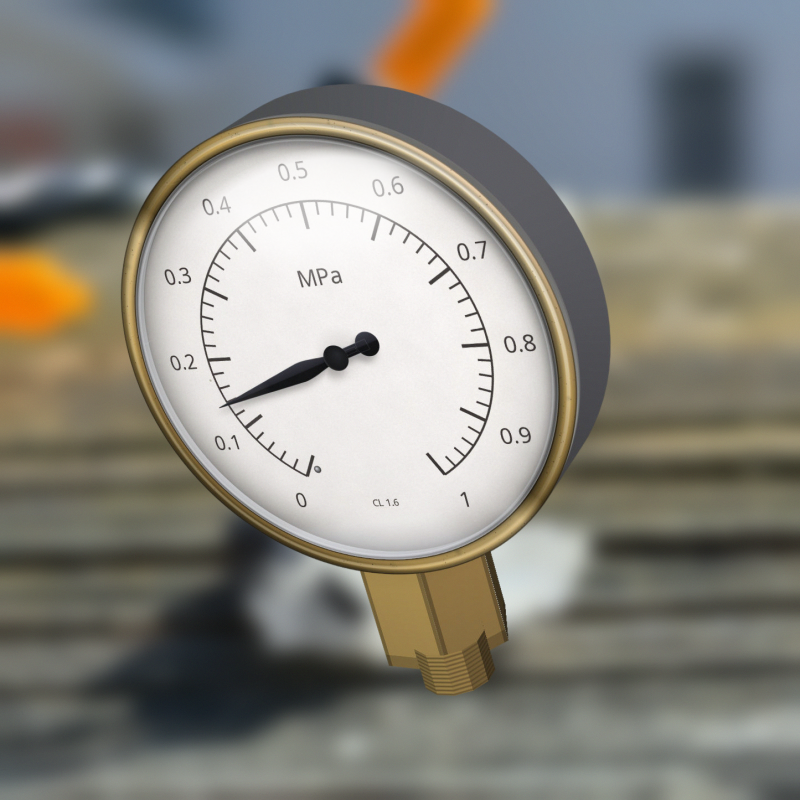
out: 0.14 MPa
